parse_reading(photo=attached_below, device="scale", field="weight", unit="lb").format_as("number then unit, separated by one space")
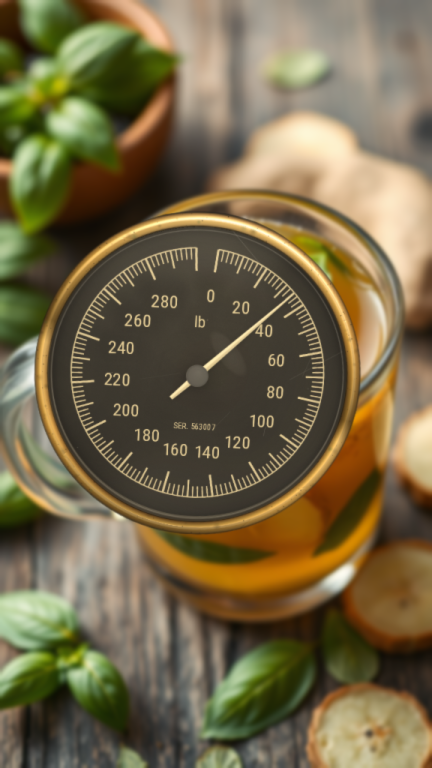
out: 34 lb
